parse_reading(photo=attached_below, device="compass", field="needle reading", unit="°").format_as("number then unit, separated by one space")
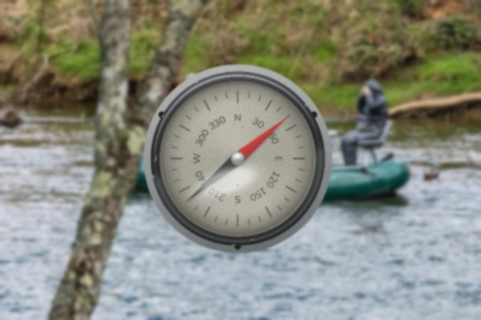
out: 50 °
